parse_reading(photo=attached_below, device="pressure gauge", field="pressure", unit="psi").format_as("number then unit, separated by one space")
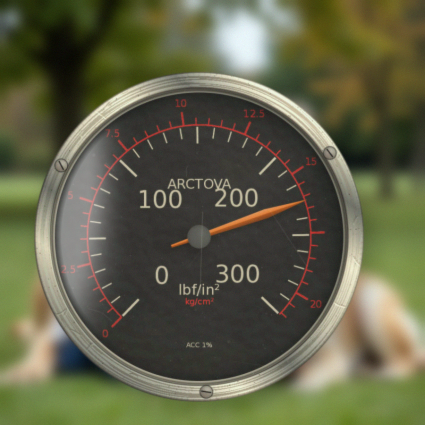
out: 230 psi
